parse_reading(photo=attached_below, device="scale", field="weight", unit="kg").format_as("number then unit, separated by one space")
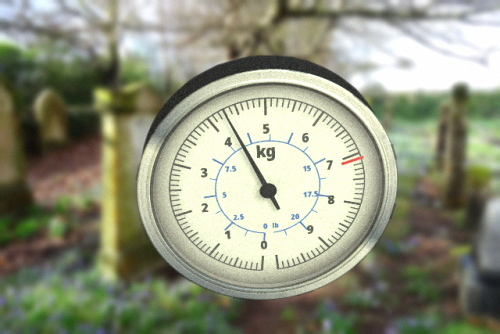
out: 4.3 kg
